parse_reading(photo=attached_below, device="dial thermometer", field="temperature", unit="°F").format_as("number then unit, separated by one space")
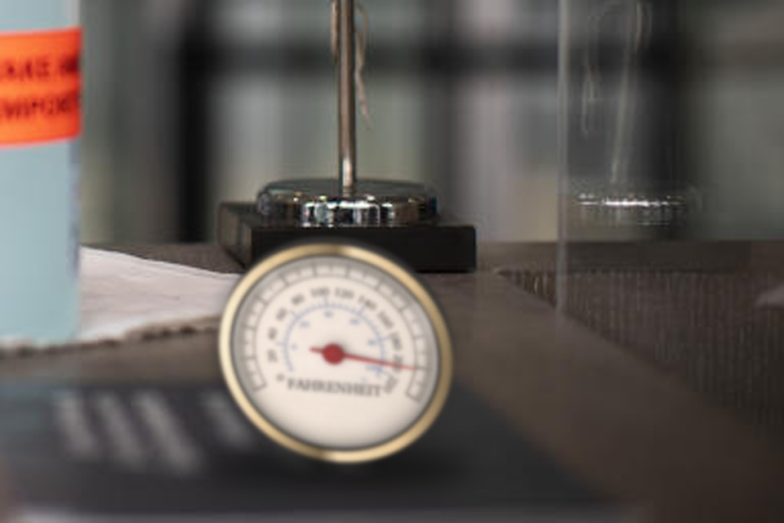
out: 200 °F
